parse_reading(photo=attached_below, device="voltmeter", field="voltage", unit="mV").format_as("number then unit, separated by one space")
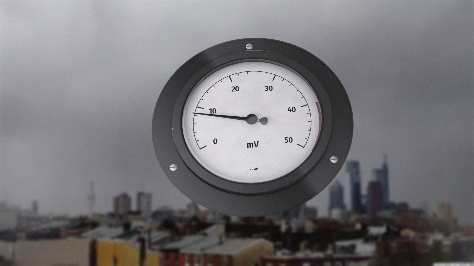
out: 8 mV
